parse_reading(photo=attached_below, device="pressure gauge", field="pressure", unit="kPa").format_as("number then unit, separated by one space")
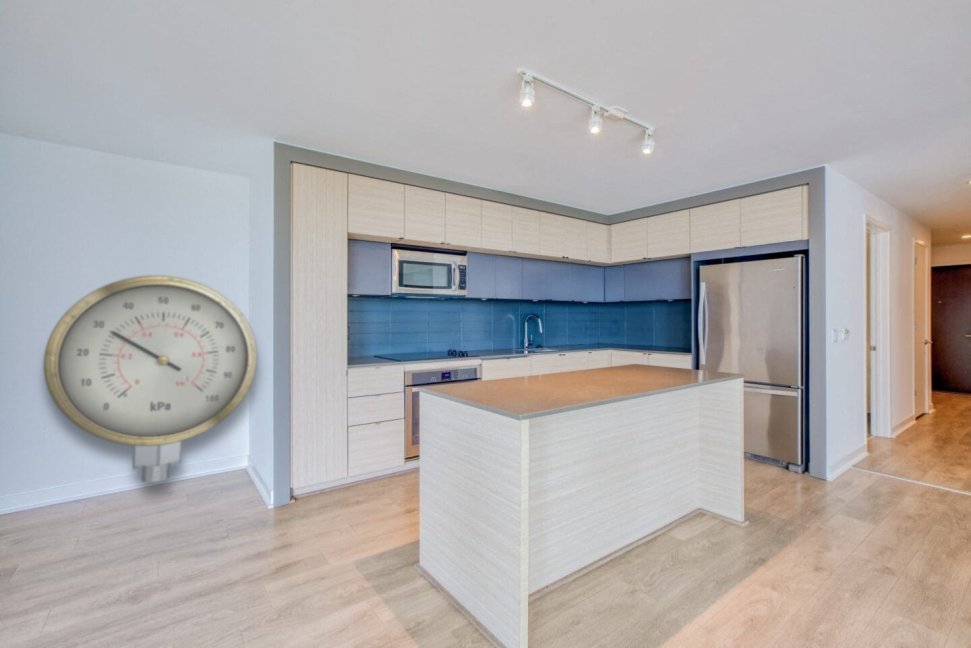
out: 30 kPa
